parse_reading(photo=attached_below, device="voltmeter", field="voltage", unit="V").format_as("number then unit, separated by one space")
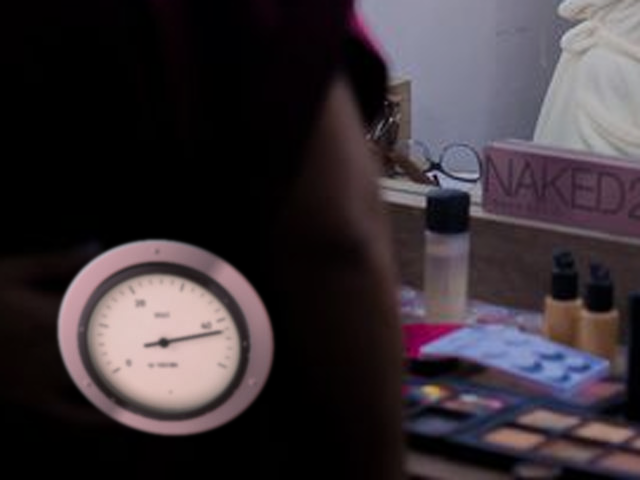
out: 42 V
